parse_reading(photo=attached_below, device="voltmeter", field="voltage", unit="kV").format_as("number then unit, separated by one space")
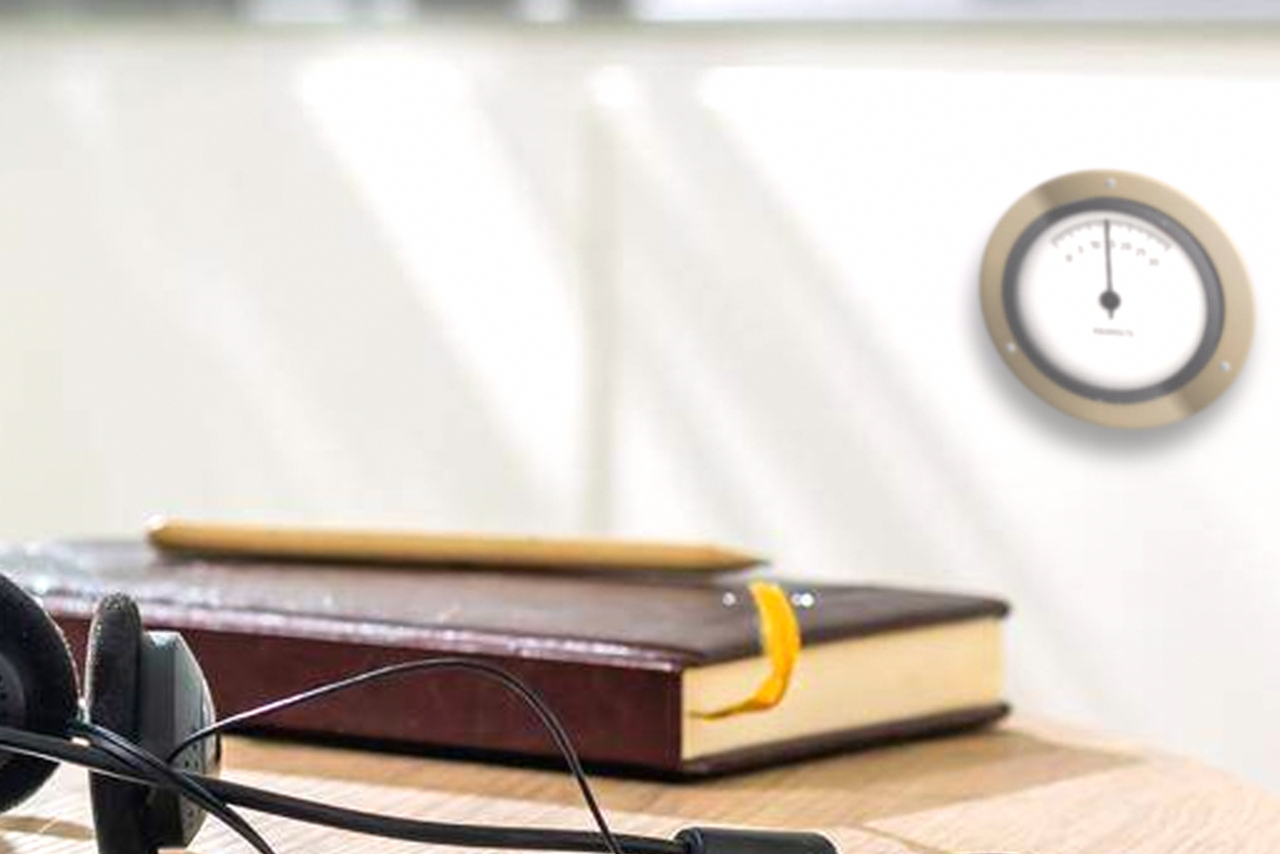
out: 15 kV
